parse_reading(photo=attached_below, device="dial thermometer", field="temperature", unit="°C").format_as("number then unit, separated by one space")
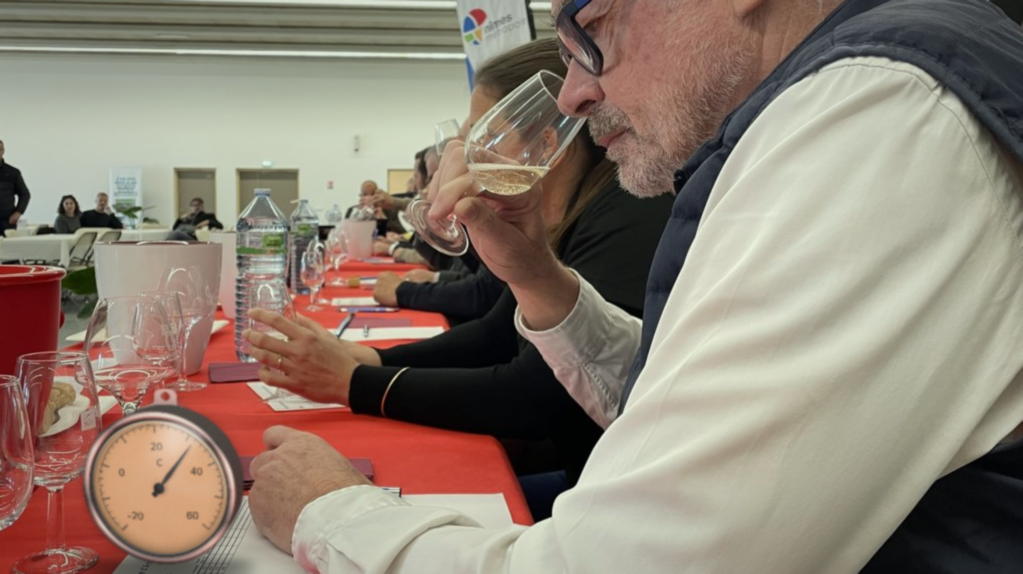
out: 32 °C
